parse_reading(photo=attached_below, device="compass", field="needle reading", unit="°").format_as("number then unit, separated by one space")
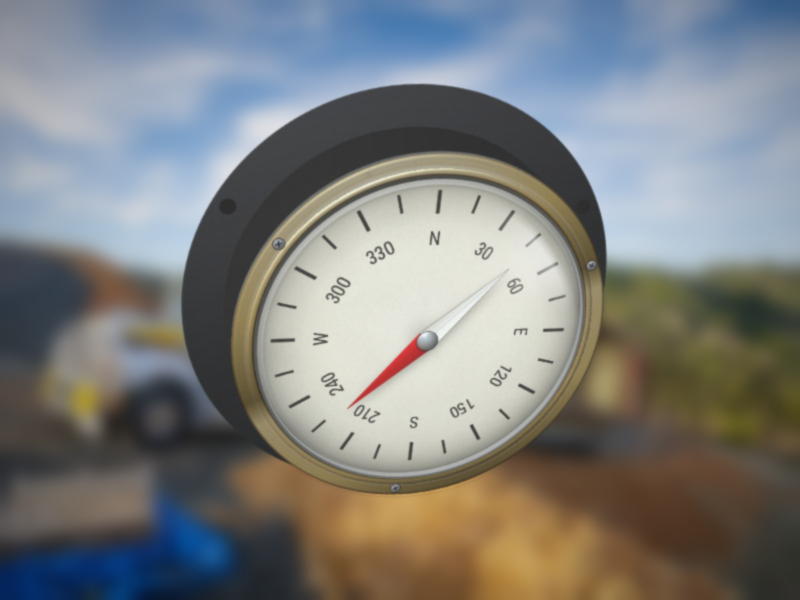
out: 225 °
